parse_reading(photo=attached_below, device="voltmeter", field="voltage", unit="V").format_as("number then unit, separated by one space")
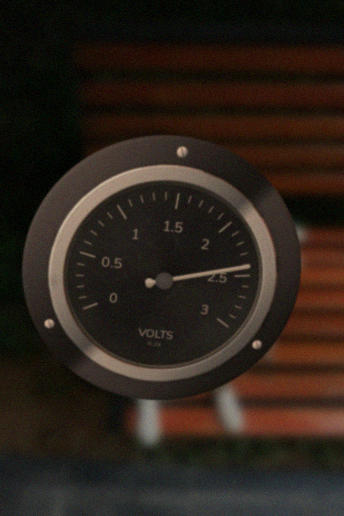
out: 2.4 V
